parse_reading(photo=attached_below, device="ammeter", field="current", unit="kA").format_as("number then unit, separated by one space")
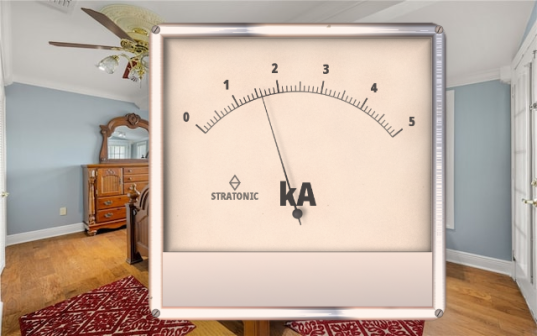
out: 1.6 kA
